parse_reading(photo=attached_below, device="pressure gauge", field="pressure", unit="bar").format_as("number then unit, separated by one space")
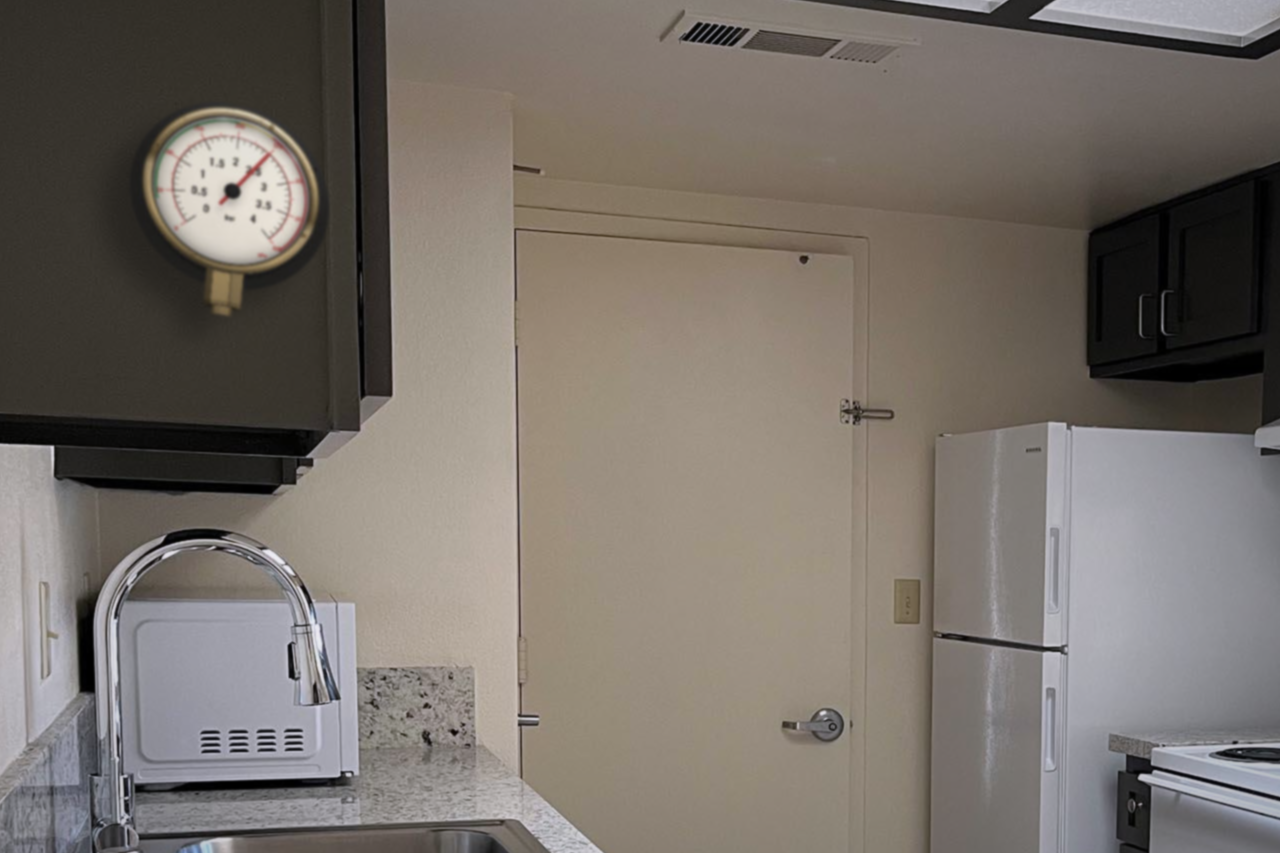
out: 2.5 bar
